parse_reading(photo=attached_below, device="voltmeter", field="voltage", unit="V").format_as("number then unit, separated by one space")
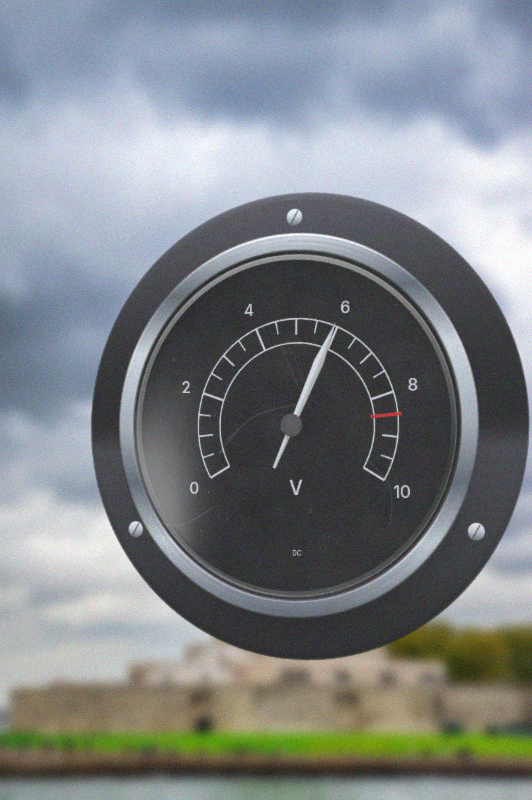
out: 6 V
